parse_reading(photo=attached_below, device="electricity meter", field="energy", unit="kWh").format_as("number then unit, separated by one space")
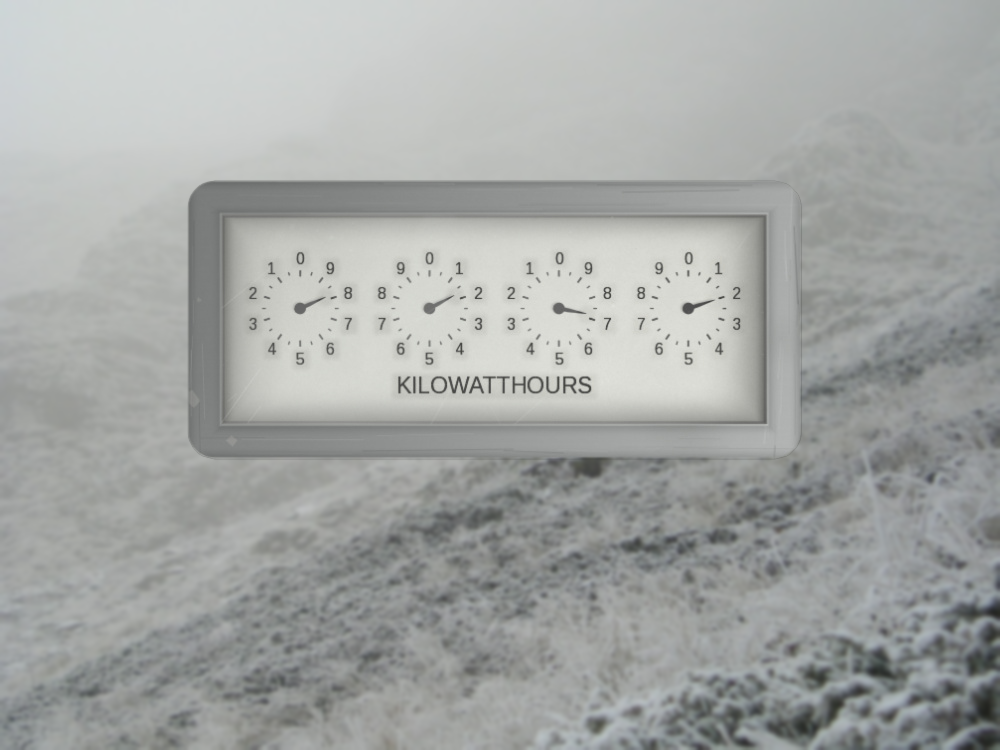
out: 8172 kWh
